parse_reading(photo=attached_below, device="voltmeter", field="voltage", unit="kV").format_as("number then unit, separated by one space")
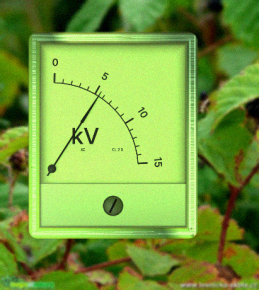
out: 5.5 kV
